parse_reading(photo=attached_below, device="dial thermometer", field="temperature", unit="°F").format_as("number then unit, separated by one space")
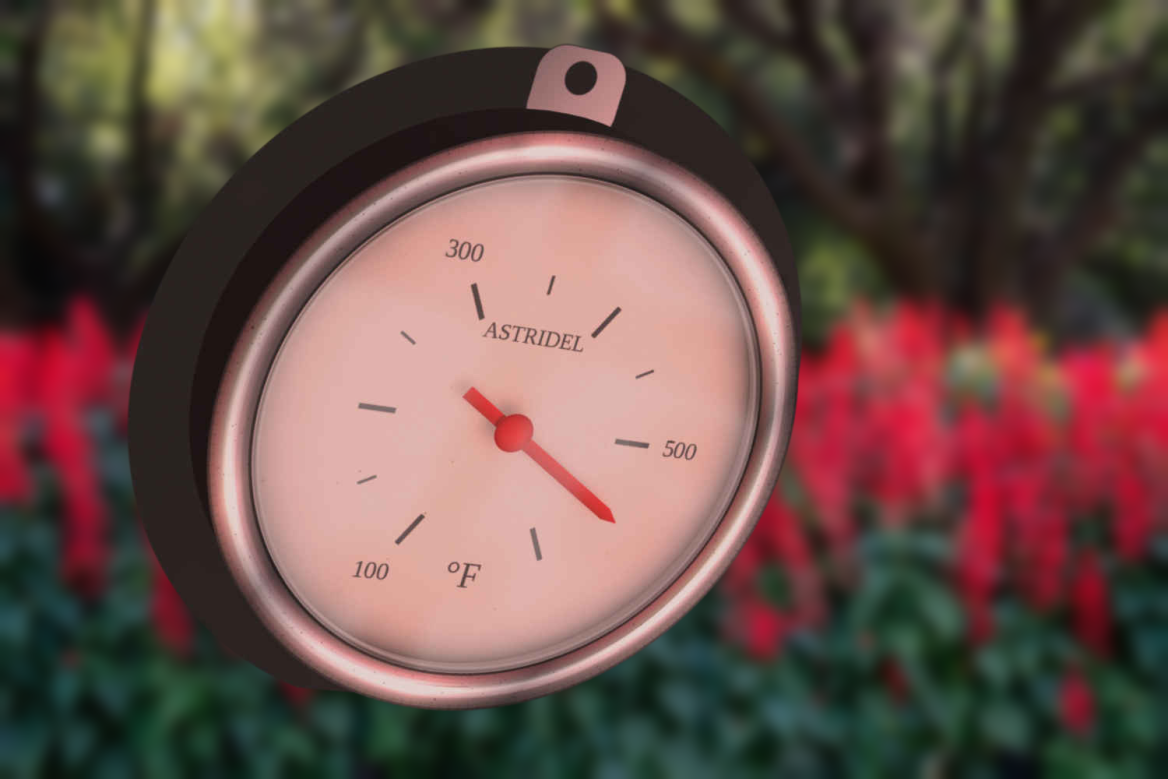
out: 550 °F
